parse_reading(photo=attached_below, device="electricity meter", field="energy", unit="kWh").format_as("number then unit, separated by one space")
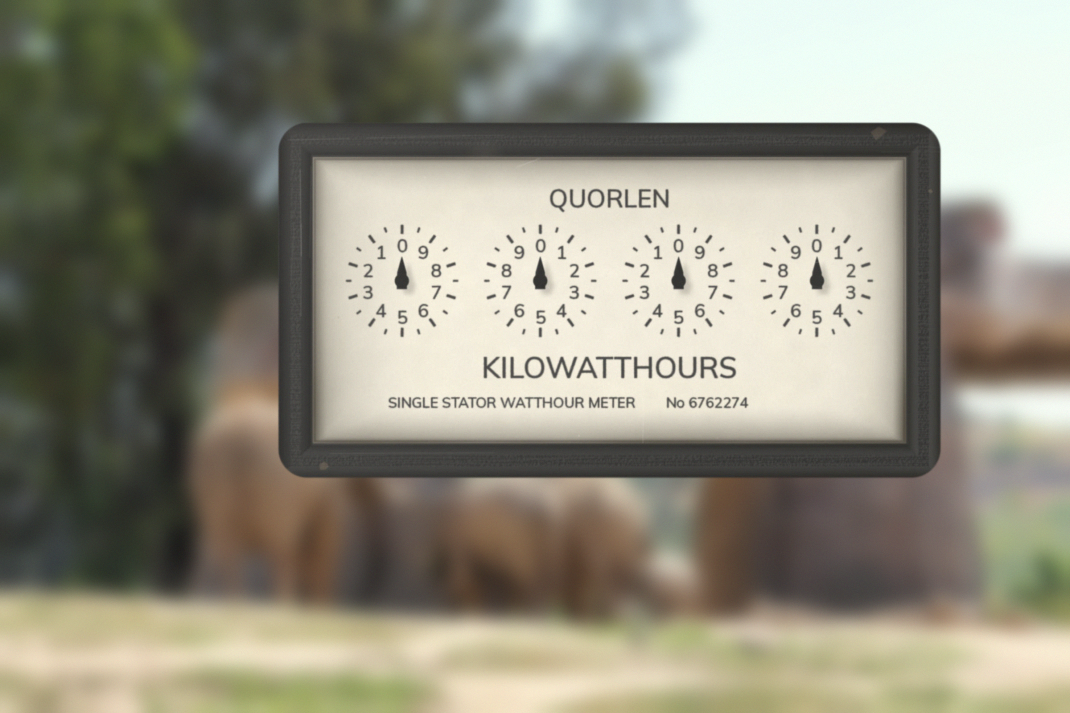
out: 0 kWh
